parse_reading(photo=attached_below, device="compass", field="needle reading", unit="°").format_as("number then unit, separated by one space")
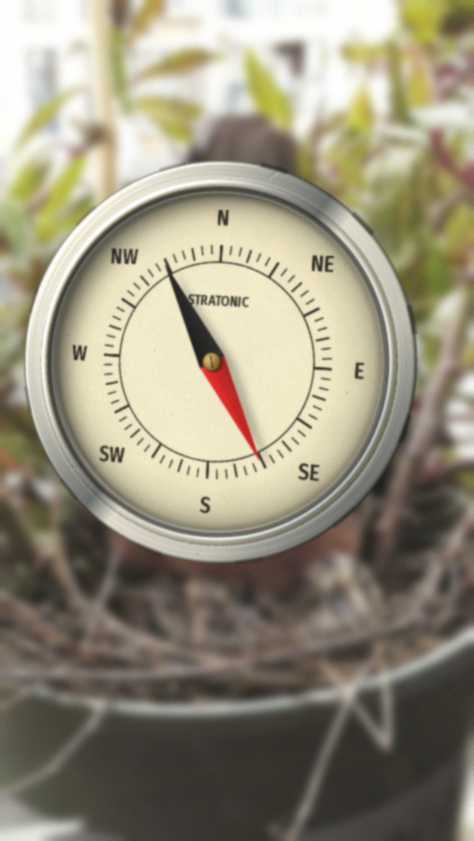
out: 150 °
